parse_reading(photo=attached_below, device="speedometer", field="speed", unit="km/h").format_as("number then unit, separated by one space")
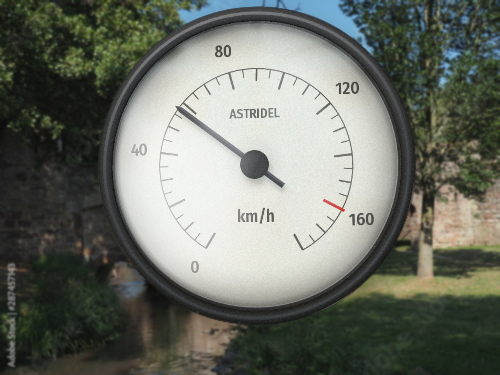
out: 57.5 km/h
